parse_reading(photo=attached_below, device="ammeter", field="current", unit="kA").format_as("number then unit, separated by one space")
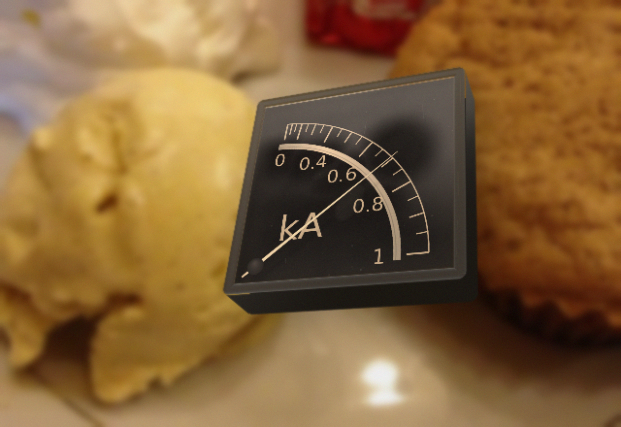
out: 0.7 kA
